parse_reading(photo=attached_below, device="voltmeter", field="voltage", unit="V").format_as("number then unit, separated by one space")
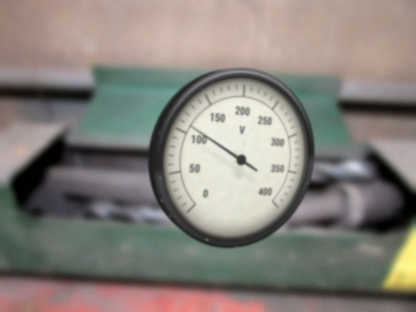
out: 110 V
